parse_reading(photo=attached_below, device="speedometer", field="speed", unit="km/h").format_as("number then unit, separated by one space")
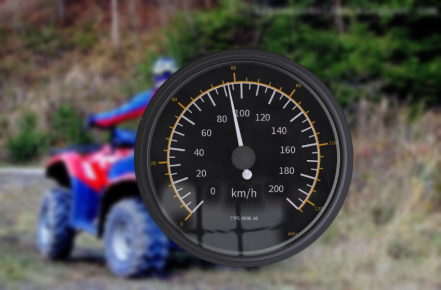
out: 92.5 km/h
